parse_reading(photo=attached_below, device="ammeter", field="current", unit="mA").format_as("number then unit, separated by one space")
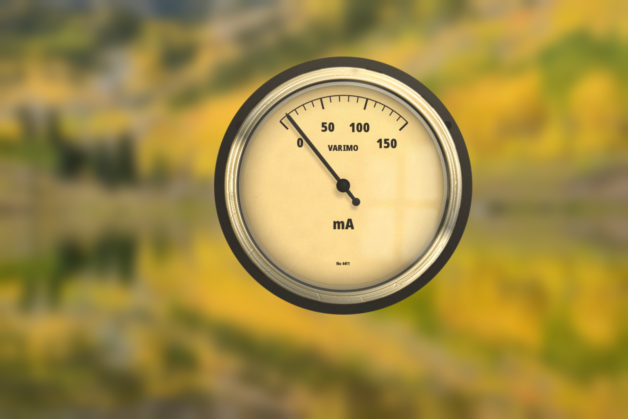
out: 10 mA
